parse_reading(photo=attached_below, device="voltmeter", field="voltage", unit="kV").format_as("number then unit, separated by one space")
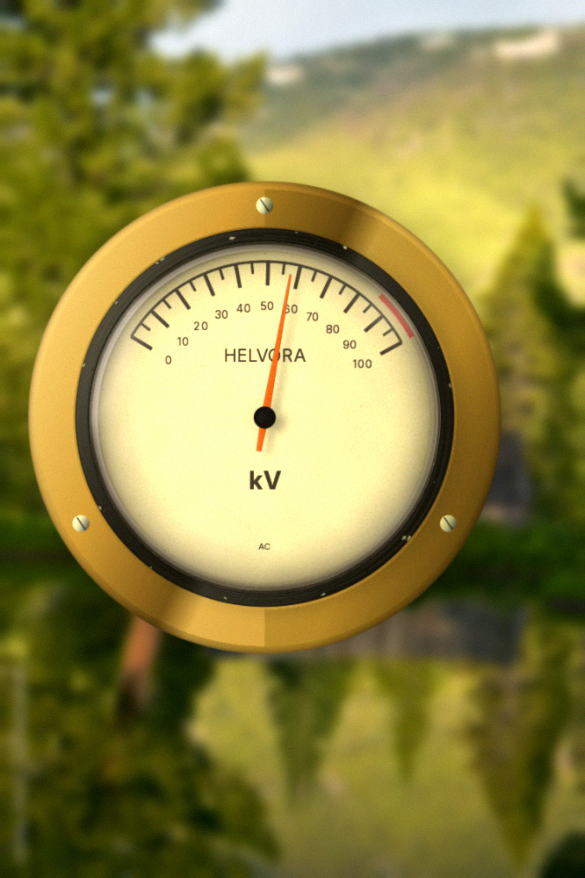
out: 57.5 kV
